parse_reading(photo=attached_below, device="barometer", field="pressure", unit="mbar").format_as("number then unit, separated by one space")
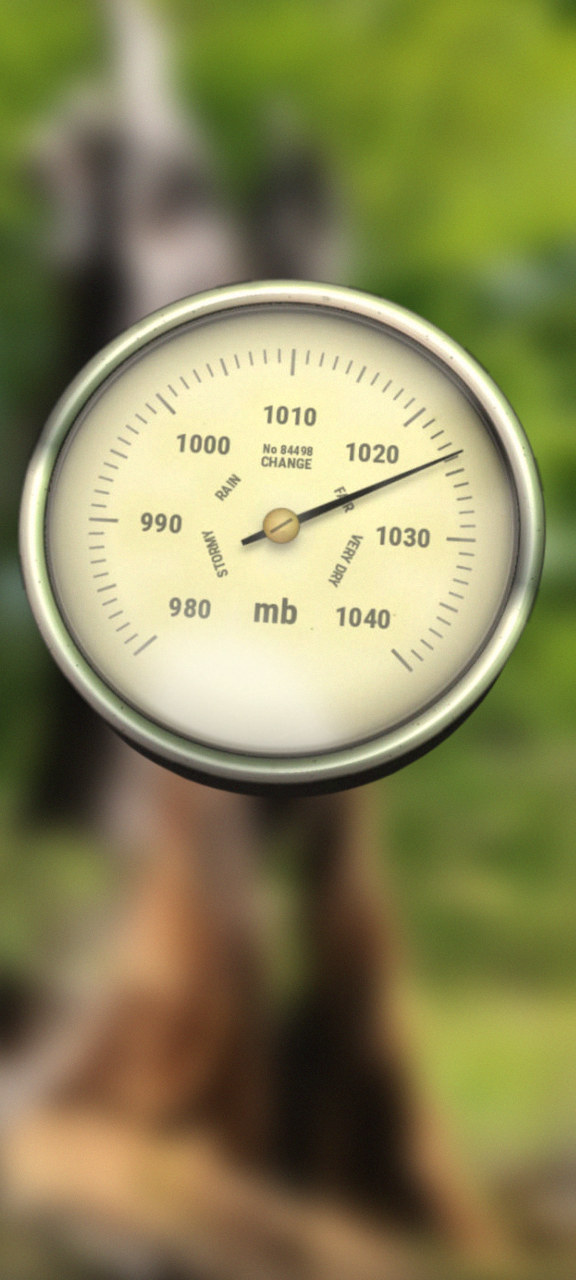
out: 1024 mbar
